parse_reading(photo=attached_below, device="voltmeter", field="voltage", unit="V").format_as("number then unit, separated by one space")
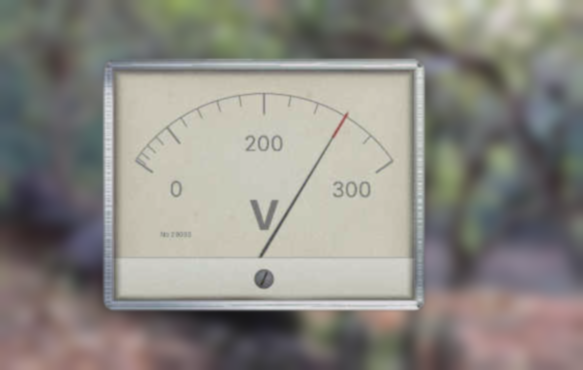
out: 260 V
